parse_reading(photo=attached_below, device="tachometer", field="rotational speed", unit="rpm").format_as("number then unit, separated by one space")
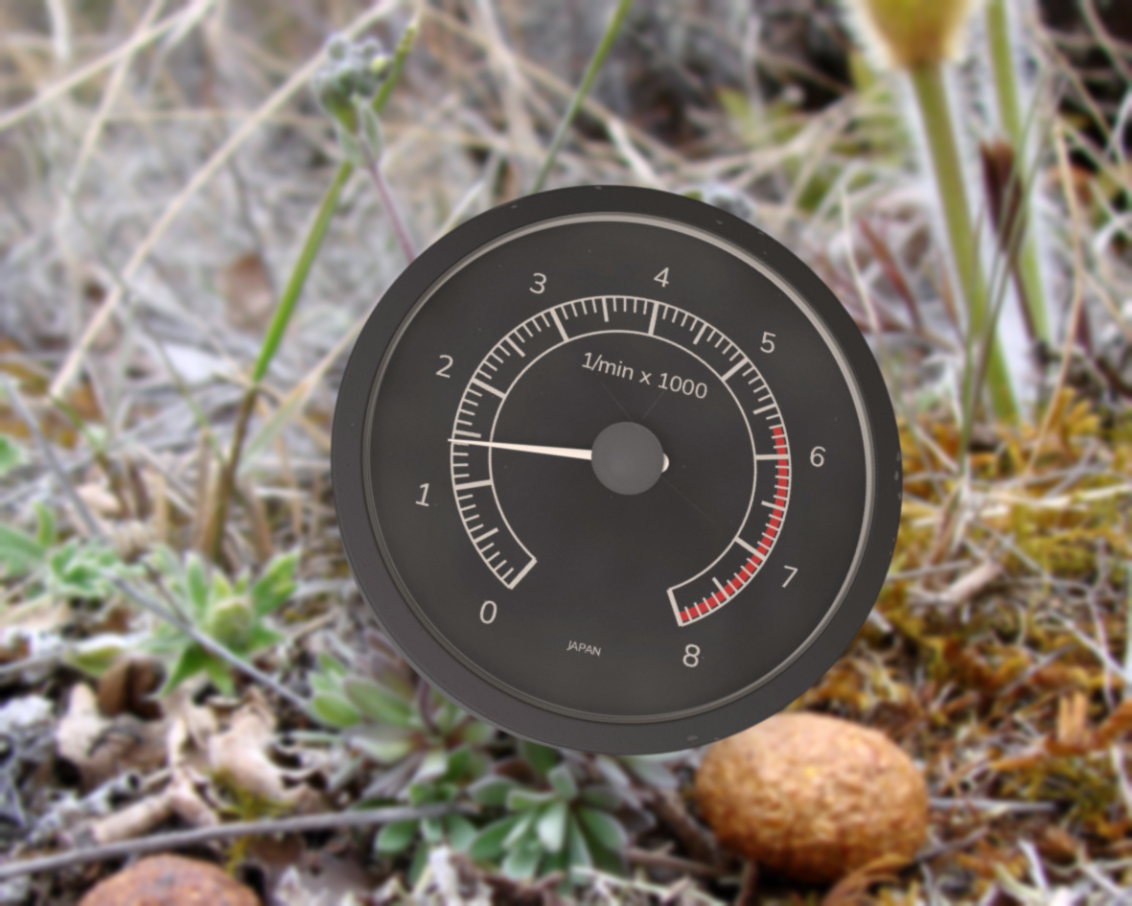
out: 1400 rpm
